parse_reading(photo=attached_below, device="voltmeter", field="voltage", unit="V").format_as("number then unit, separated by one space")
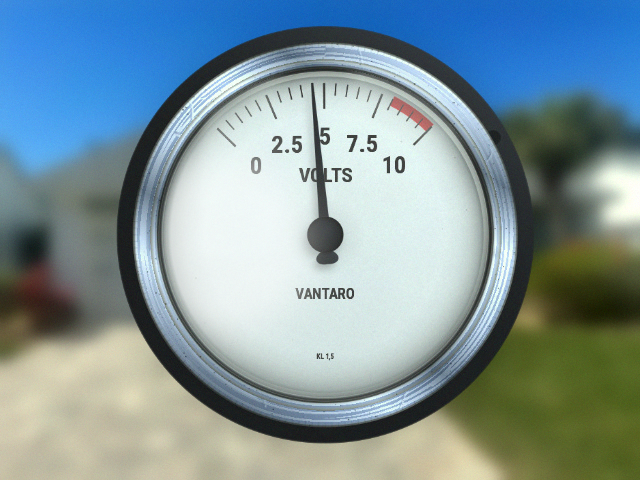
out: 4.5 V
